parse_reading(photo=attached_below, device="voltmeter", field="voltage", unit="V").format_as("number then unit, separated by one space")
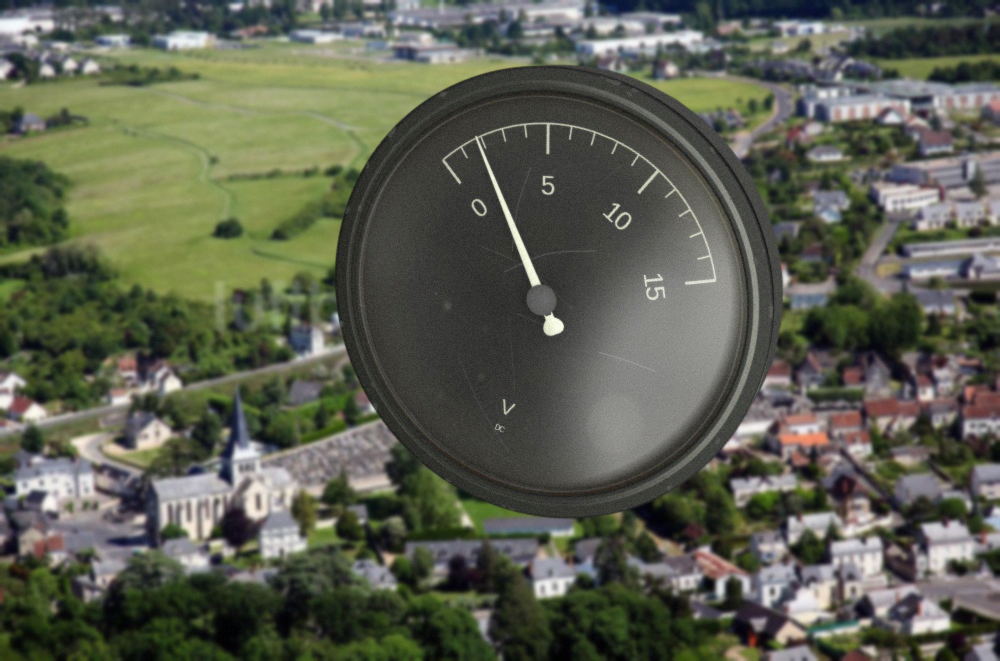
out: 2 V
